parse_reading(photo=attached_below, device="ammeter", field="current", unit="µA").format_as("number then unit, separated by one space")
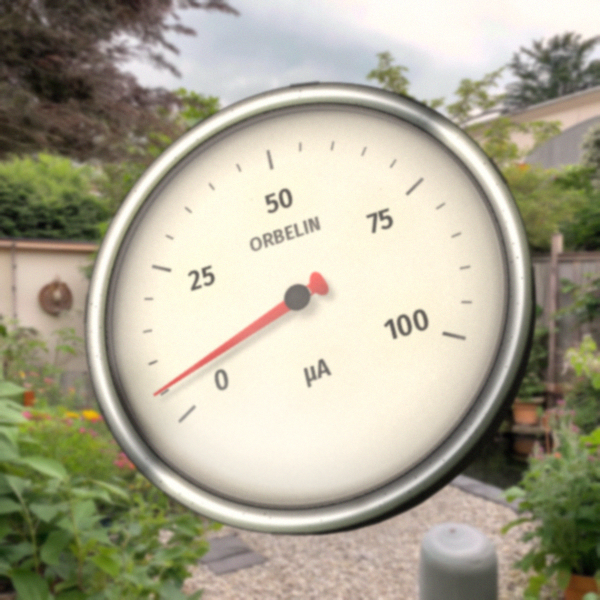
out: 5 µA
